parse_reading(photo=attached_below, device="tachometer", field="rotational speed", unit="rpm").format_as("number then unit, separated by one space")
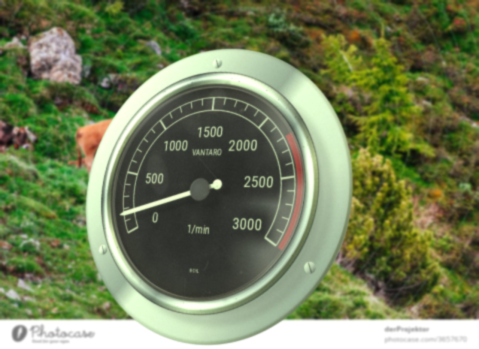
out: 150 rpm
